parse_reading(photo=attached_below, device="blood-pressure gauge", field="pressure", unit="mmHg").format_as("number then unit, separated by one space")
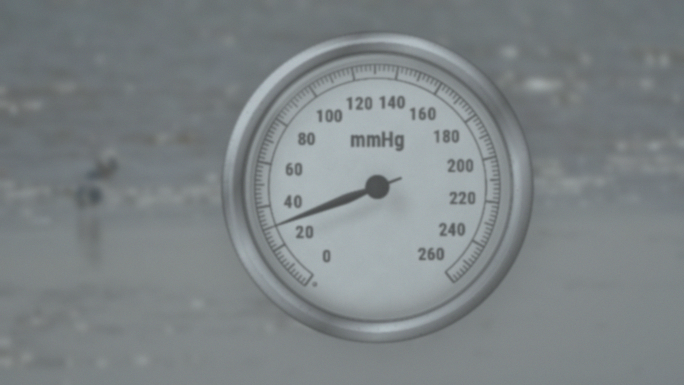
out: 30 mmHg
